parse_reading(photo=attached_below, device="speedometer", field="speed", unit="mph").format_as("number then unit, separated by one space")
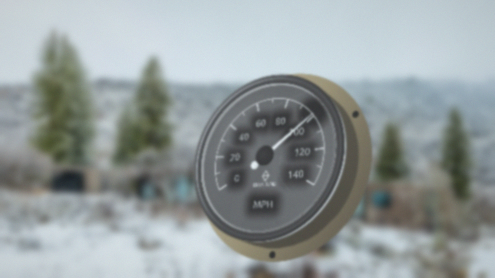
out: 100 mph
